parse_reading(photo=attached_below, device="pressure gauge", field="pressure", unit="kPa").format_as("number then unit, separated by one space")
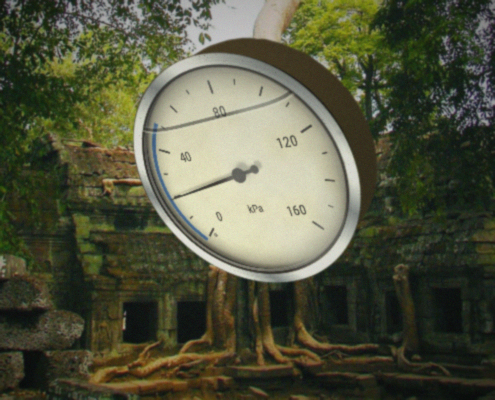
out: 20 kPa
